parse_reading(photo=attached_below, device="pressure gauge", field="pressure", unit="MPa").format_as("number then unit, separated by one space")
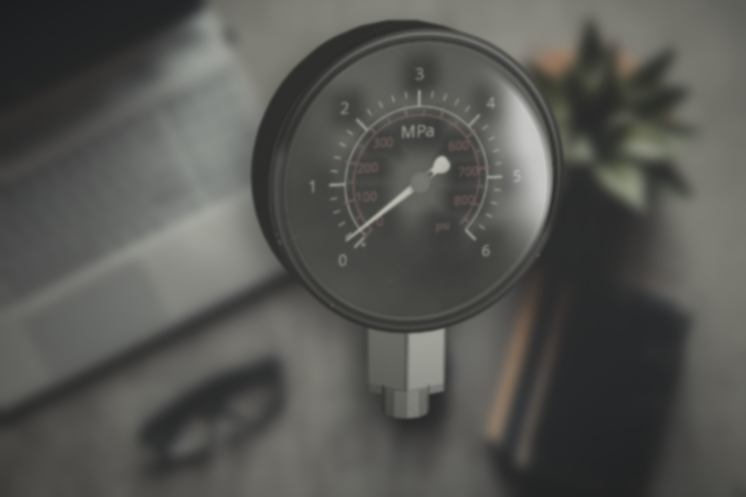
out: 0.2 MPa
